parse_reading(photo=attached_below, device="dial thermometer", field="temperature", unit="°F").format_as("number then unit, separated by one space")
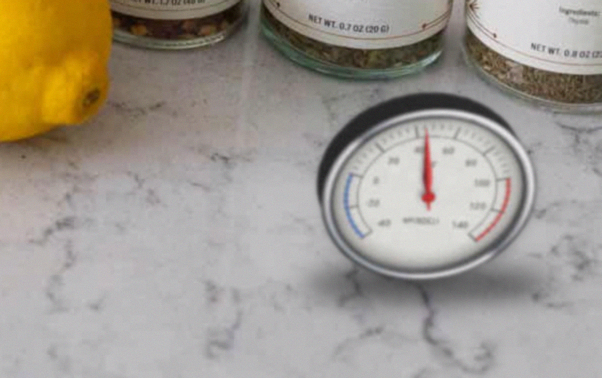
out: 44 °F
